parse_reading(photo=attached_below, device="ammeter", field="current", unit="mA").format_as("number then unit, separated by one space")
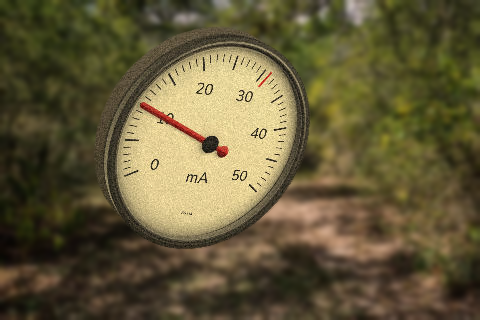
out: 10 mA
